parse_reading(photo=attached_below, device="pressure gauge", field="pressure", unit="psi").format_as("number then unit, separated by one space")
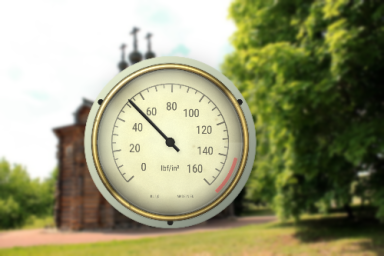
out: 52.5 psi
